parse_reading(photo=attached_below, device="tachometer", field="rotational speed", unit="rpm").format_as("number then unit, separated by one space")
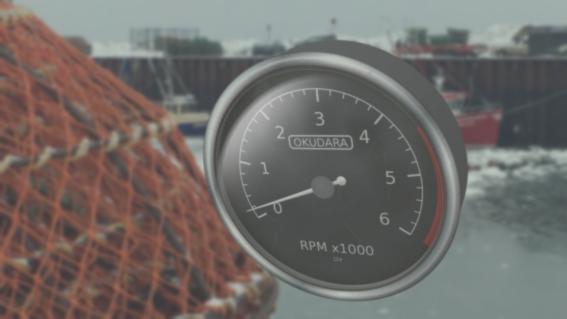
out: 200 rpm
